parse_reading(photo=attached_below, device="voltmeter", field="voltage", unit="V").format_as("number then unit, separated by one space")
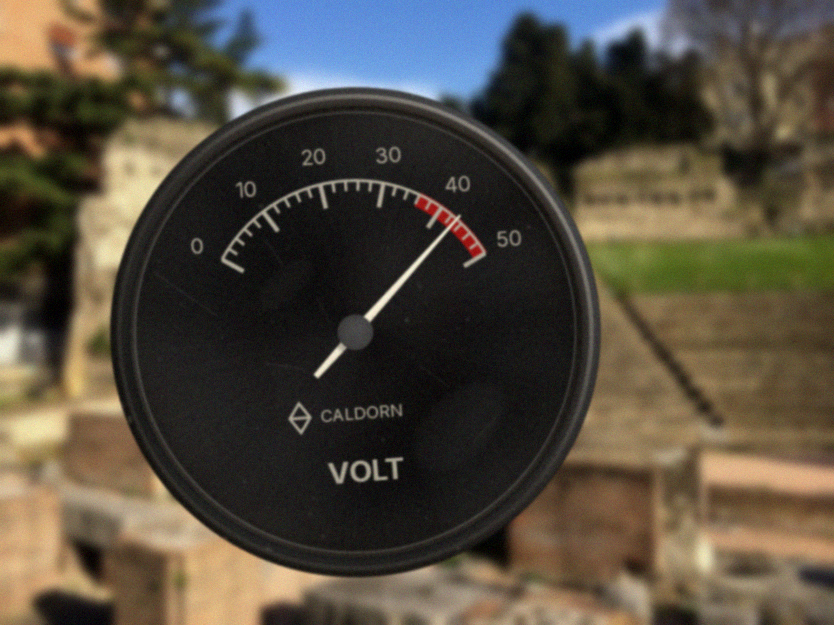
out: 43 V
